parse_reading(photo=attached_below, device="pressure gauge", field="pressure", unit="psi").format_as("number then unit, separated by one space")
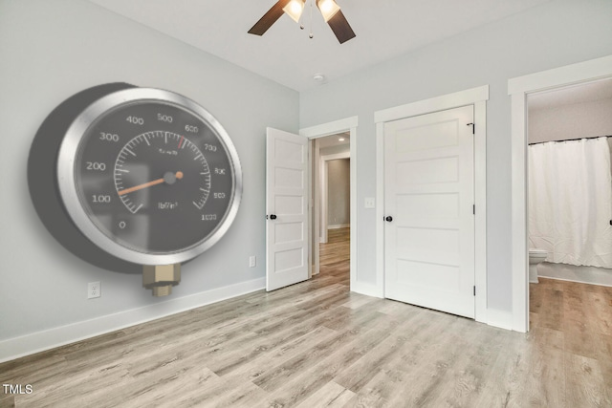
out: 100 psi
